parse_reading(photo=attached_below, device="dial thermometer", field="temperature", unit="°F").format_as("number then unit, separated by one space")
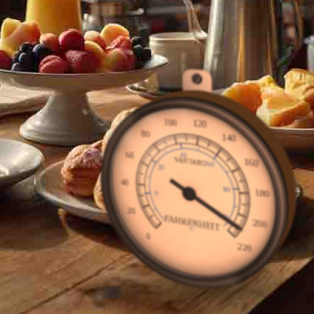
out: 210 °F
